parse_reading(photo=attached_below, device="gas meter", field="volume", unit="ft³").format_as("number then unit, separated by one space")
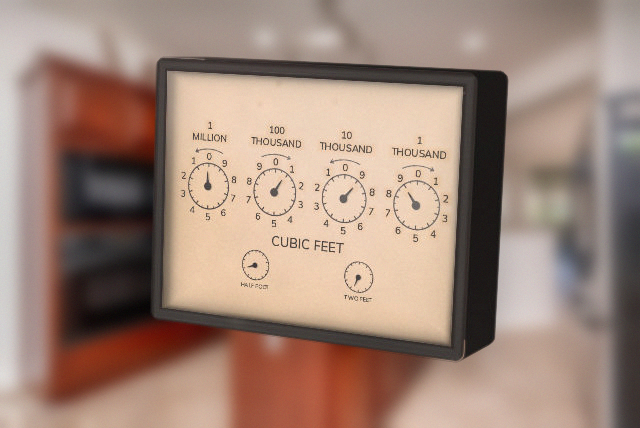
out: 8900 ft³
